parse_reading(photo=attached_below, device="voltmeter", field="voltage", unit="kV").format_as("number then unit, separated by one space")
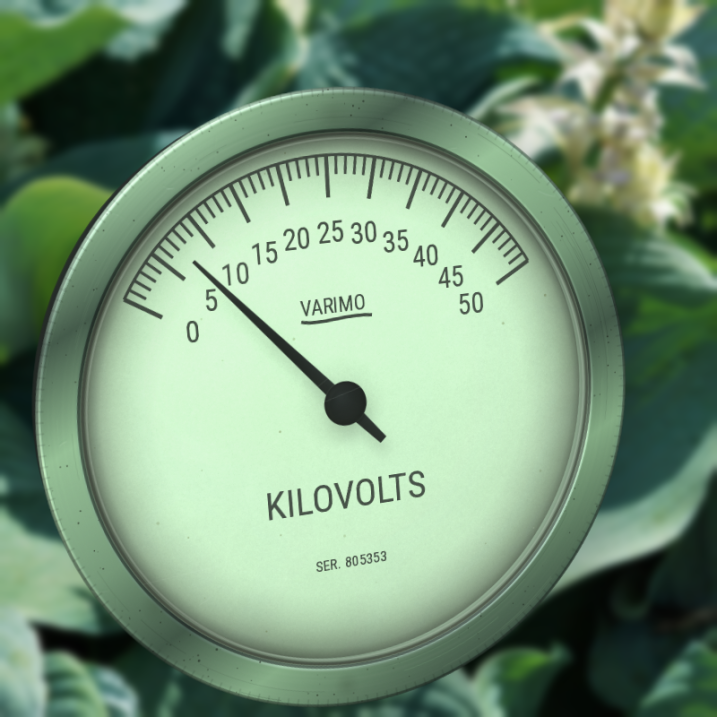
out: 7 kV
